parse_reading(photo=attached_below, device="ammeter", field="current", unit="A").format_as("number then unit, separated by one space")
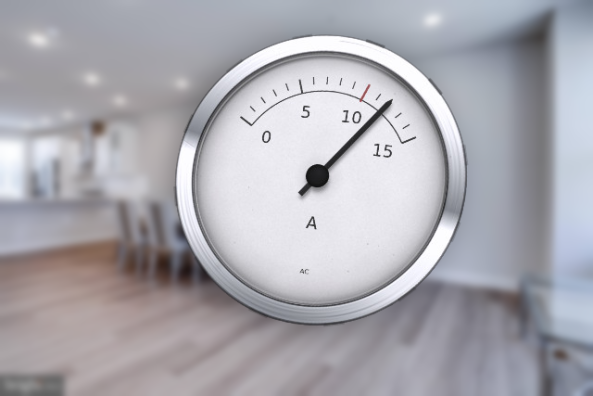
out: 12 A
